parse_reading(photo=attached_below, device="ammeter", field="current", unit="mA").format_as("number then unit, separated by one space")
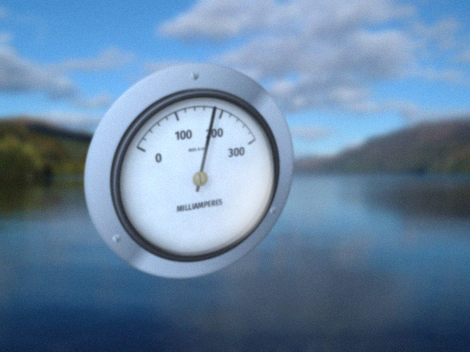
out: 180 mA
